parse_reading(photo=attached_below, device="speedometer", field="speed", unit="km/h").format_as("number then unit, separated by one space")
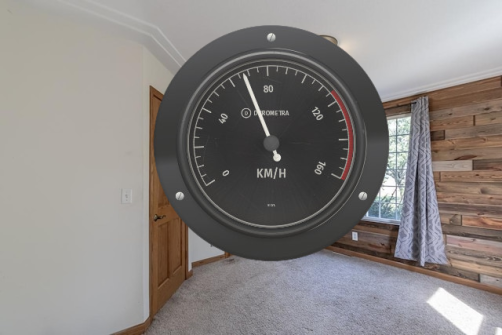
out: 67.5 km/h
